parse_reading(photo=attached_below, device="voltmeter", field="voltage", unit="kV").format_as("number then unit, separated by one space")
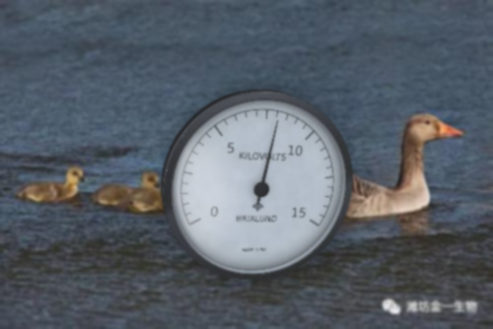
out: 8 kV
